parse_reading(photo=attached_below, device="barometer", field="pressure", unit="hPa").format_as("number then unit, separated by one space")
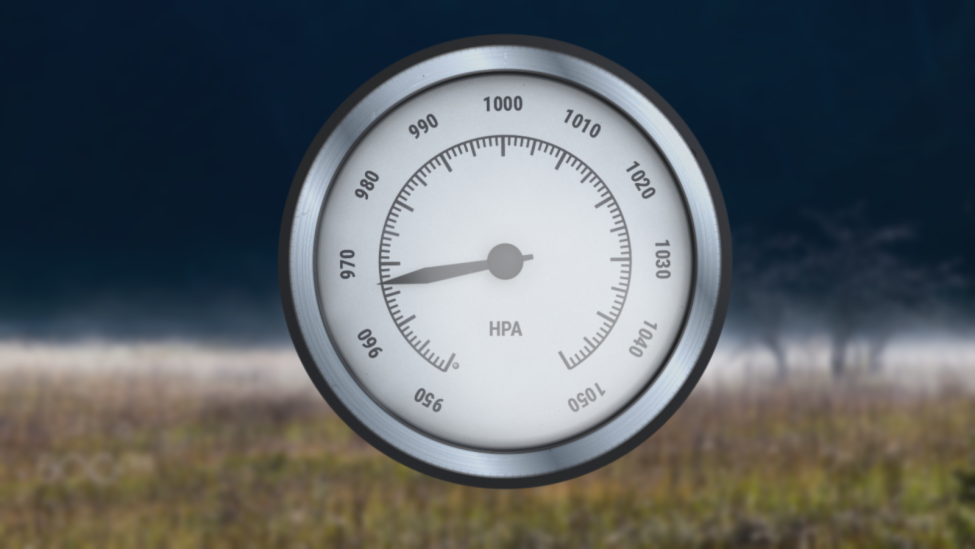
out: 967 hPa
